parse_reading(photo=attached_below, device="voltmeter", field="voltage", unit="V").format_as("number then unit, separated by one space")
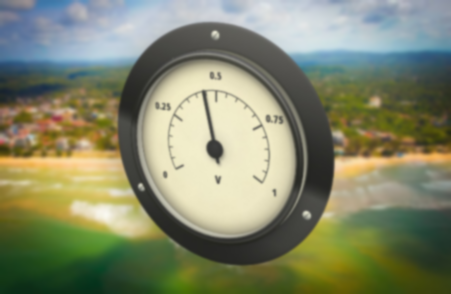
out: 0.45 V
